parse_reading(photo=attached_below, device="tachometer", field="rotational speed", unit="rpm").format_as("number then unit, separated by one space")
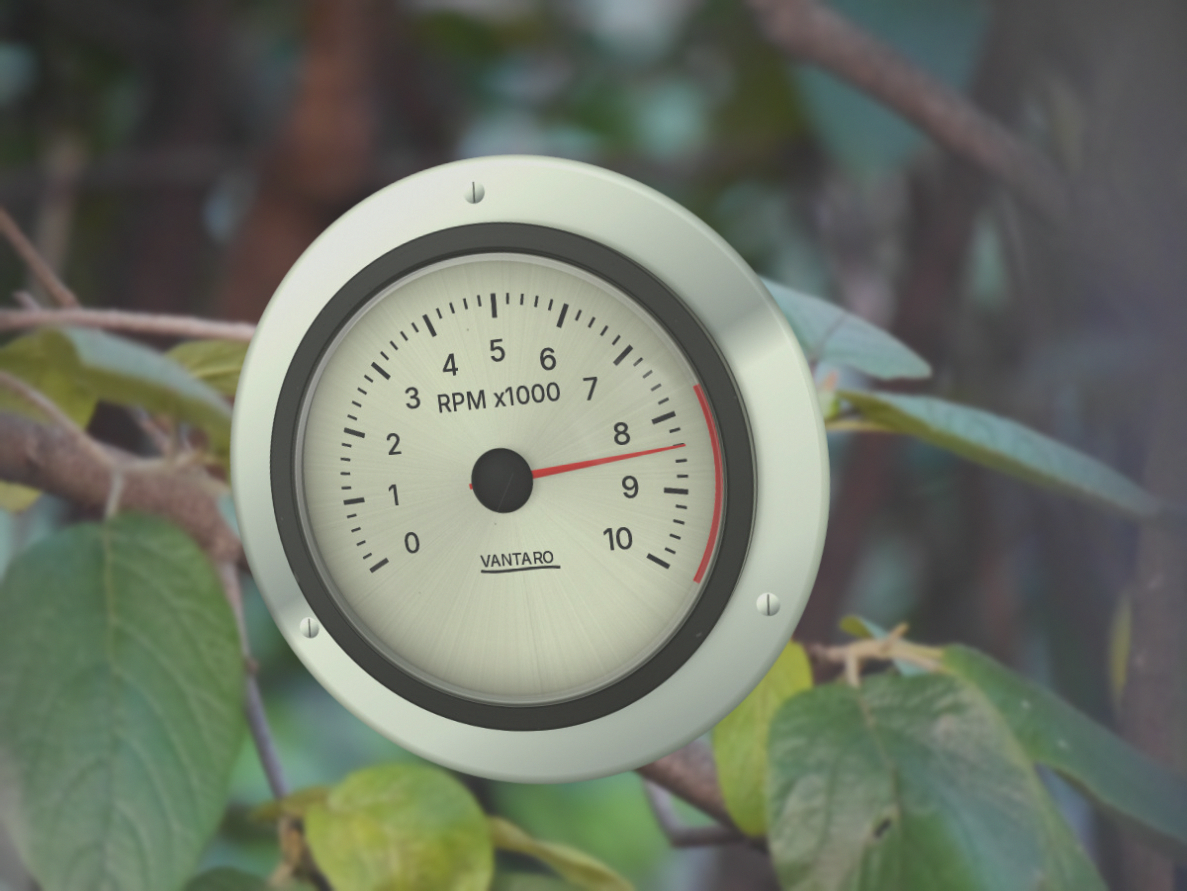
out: 8400 rpm
